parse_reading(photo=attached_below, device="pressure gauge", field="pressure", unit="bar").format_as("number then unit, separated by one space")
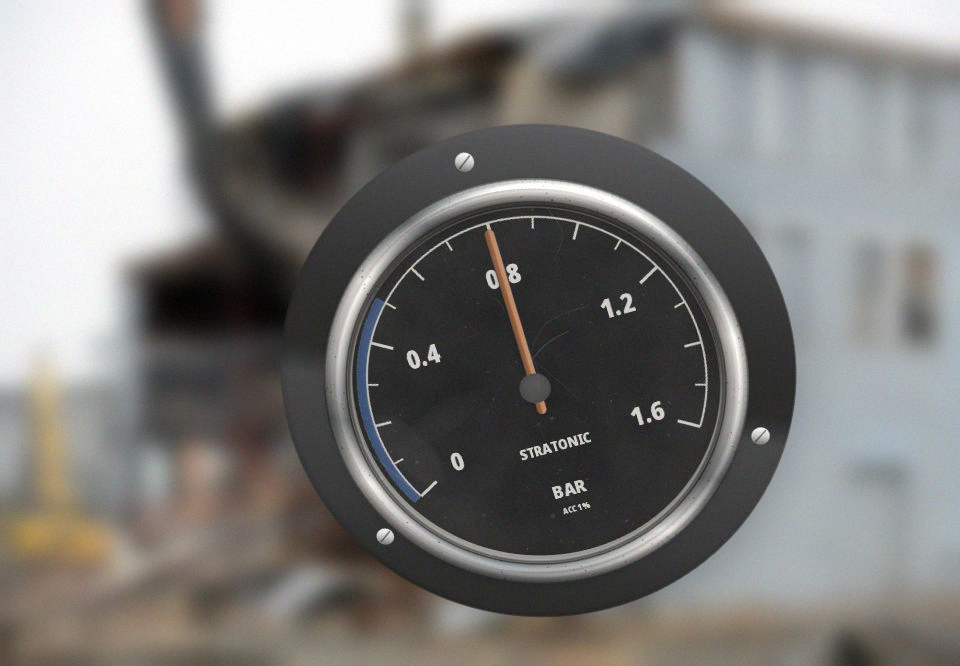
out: 0.8 bar
